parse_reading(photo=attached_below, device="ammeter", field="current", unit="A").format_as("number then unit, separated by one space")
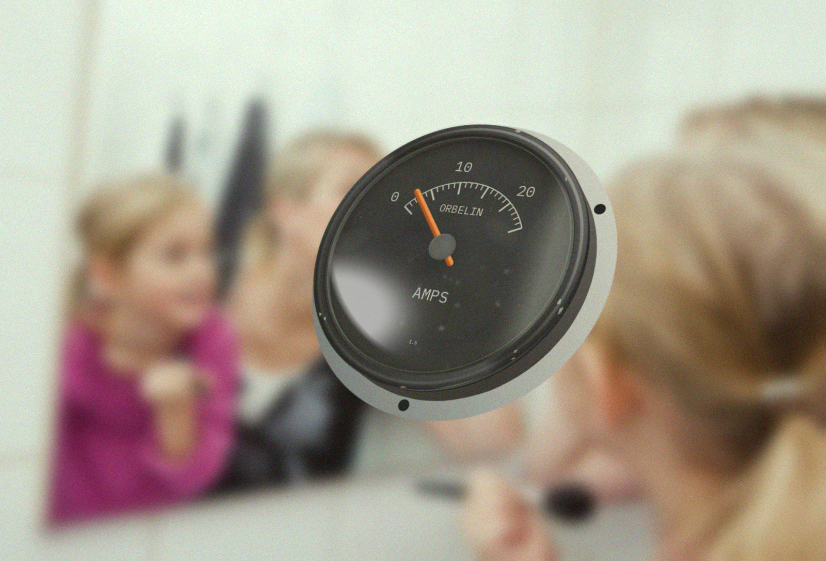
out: 3 A
